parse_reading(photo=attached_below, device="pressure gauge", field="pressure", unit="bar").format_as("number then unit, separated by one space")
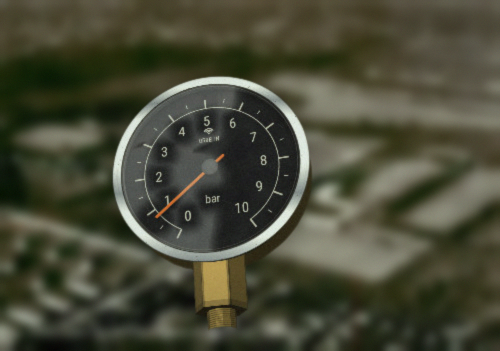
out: 0.75 bar
